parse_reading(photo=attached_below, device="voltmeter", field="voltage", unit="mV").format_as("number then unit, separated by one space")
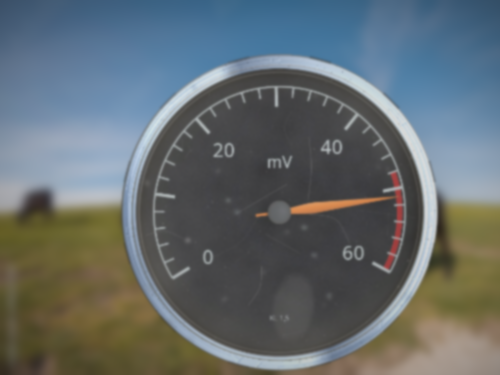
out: 51 mV
